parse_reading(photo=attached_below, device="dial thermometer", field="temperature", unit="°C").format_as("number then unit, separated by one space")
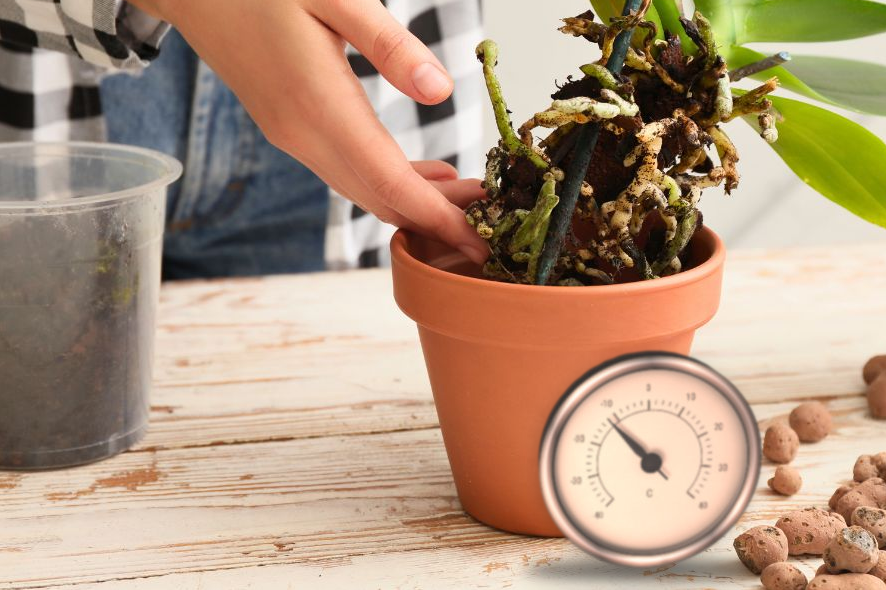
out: -12 °C
